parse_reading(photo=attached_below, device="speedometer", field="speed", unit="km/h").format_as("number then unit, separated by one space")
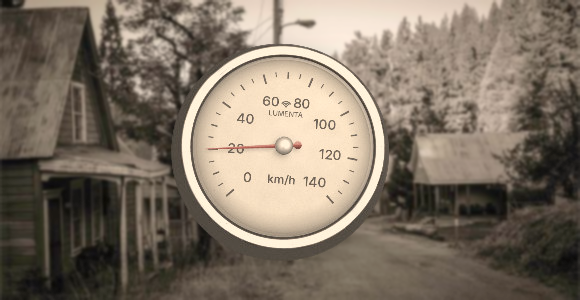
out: 20 km/h
